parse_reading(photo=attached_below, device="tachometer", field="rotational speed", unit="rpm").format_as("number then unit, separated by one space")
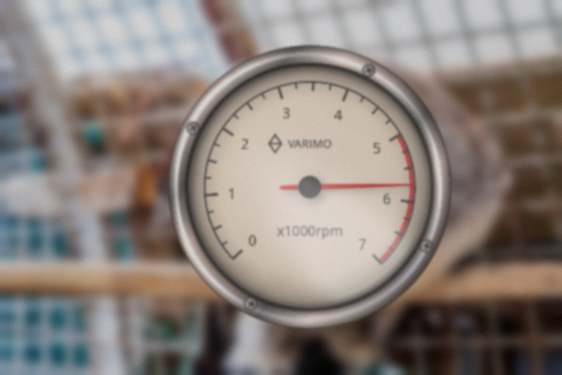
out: 5750 rpm
